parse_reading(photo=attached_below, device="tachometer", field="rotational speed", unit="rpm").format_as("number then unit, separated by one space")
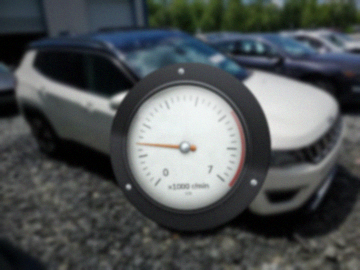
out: 1400 rpm
